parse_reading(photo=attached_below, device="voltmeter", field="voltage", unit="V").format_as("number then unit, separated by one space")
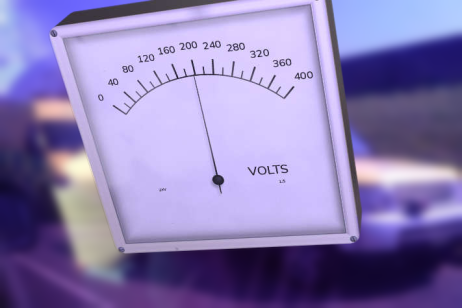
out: 200 V
